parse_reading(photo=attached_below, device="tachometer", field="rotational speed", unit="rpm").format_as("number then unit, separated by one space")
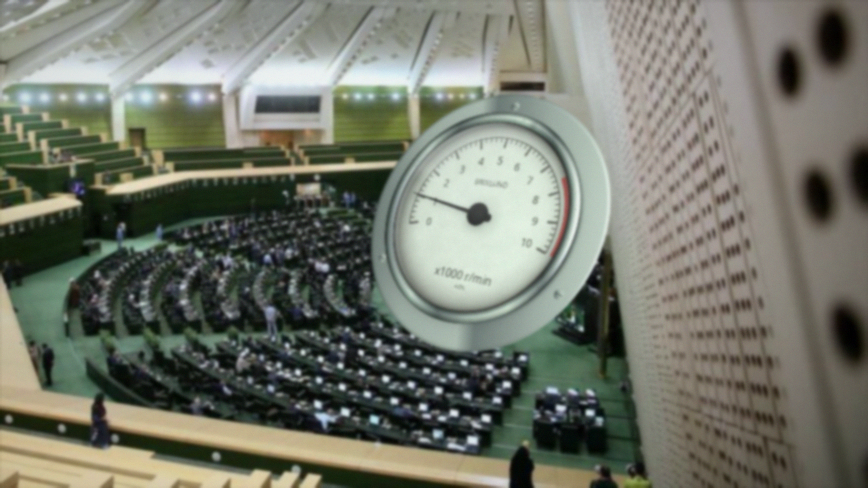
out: 1000 rpm
